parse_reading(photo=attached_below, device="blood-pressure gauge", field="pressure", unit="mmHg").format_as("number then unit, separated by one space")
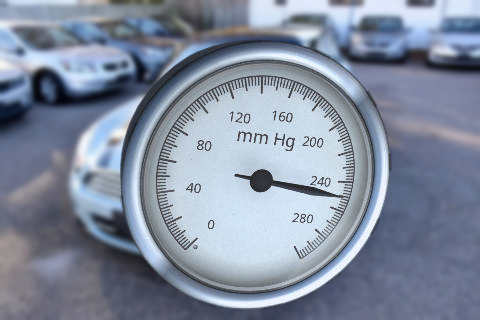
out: 250 mmHg
